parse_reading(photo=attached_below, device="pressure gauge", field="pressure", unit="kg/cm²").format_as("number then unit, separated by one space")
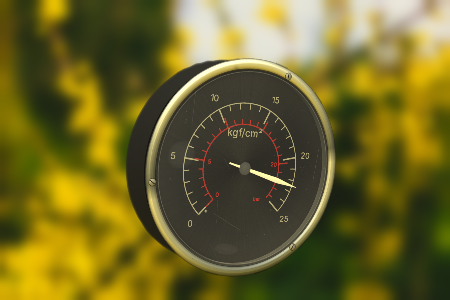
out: 22.5 kg/cm²
